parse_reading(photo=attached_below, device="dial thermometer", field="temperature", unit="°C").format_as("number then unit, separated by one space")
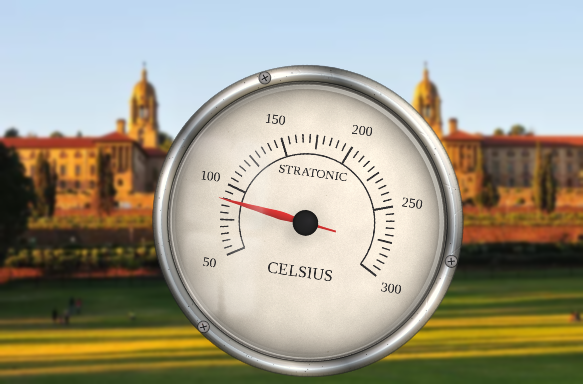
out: 90 °C
